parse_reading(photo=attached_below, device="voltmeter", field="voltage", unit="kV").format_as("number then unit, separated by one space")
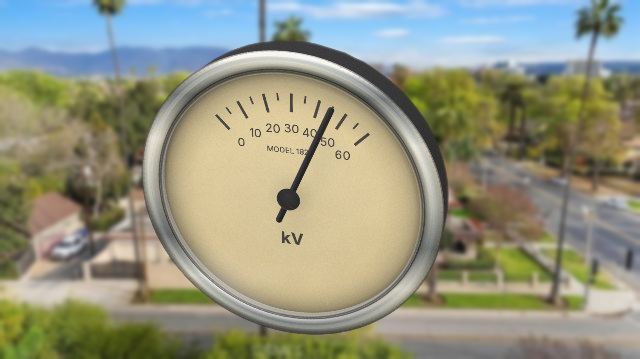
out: 45 kV
